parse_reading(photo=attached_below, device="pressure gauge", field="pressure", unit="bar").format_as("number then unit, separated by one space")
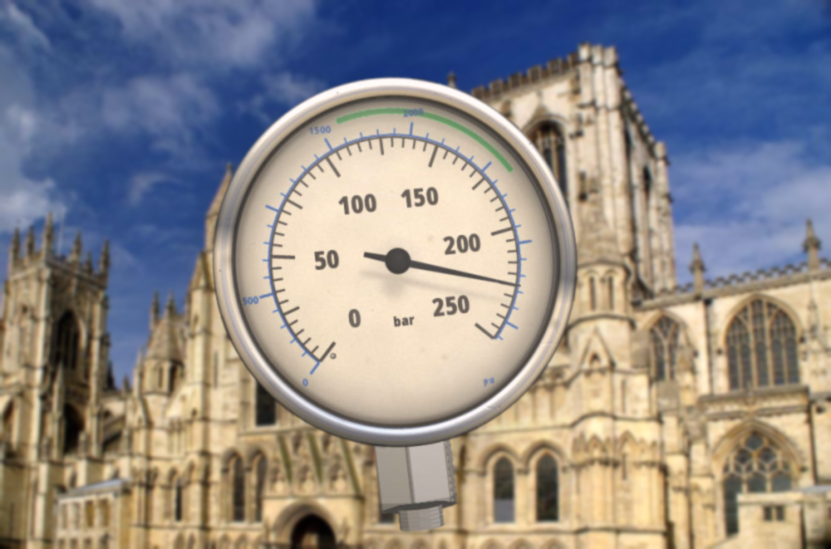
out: 225 bar
